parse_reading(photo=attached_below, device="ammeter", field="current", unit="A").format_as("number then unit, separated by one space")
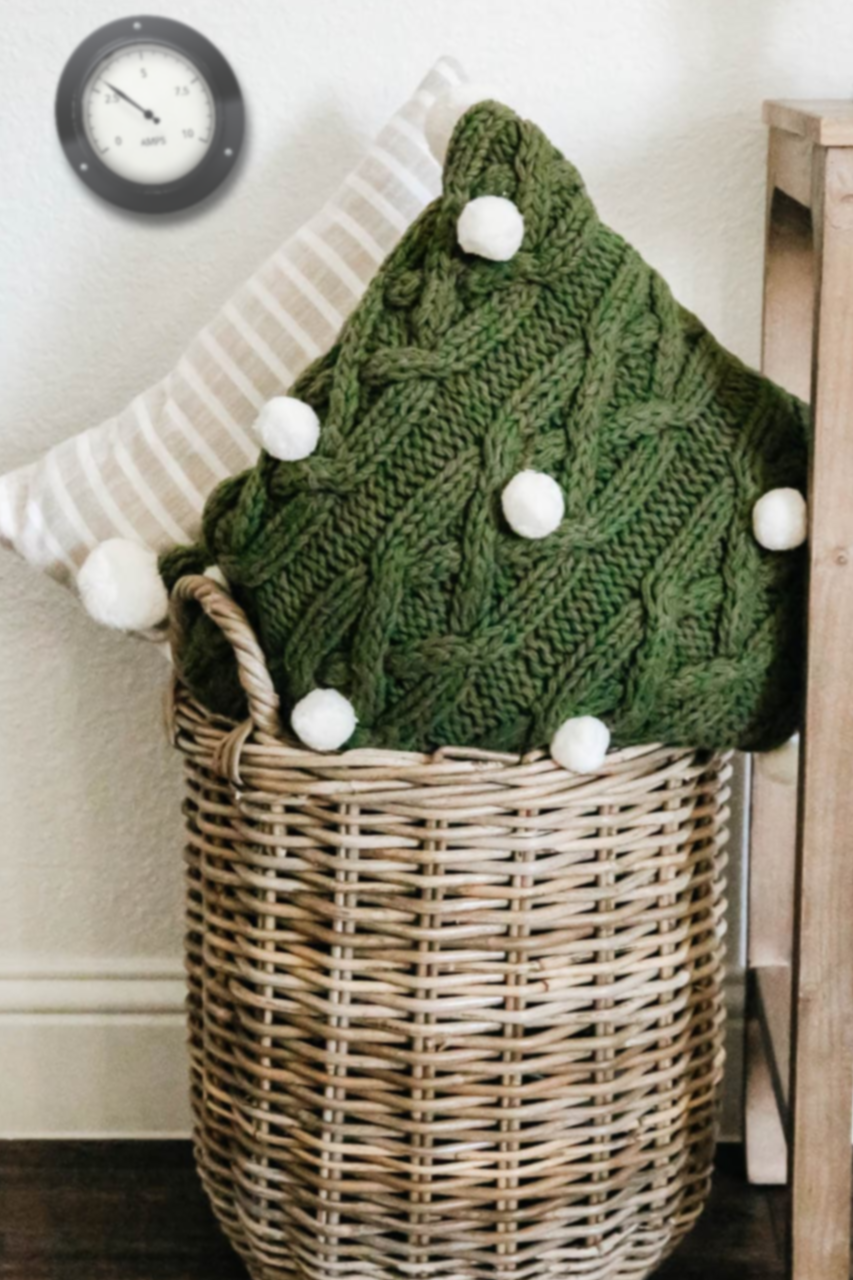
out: 3 A
